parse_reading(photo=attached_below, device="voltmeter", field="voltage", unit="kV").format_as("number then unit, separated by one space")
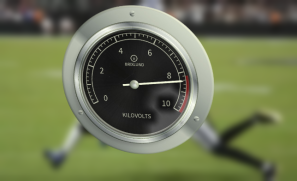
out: 8.4 kV
